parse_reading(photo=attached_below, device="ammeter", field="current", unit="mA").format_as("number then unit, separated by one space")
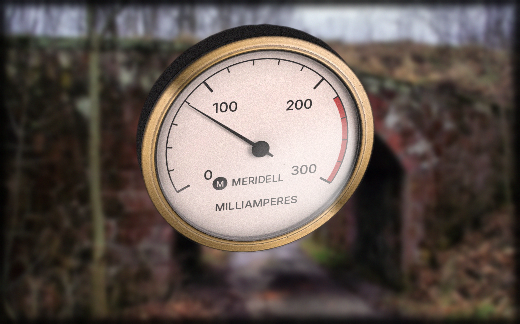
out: 80 mA
